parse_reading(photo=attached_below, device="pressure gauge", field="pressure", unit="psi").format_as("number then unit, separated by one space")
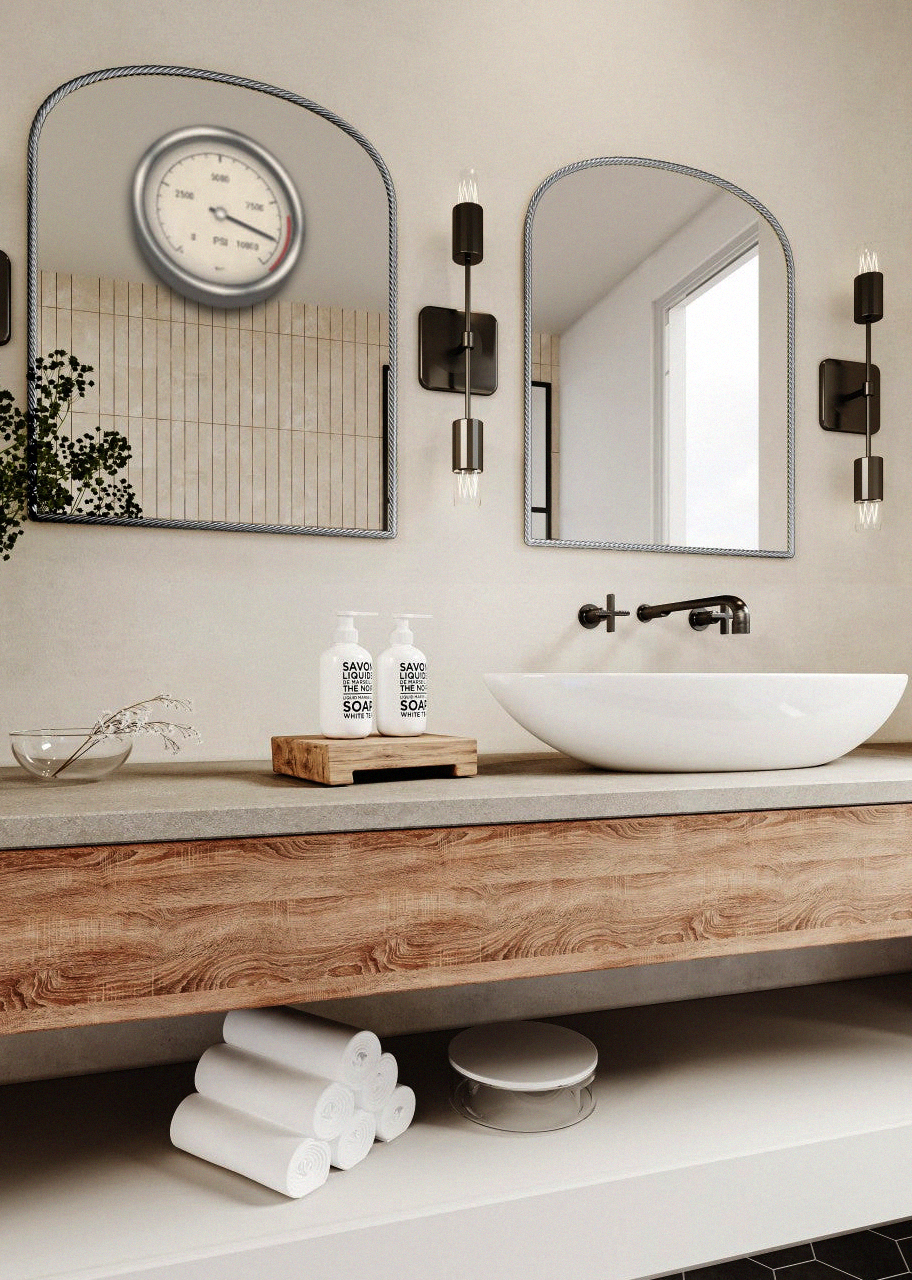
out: 9000 psi
